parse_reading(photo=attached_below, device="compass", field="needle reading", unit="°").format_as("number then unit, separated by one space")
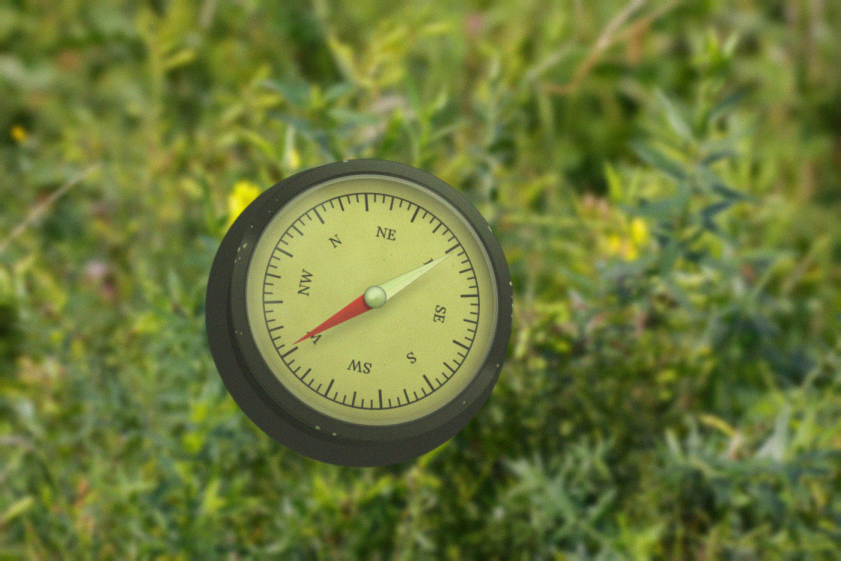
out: 272.5 °
